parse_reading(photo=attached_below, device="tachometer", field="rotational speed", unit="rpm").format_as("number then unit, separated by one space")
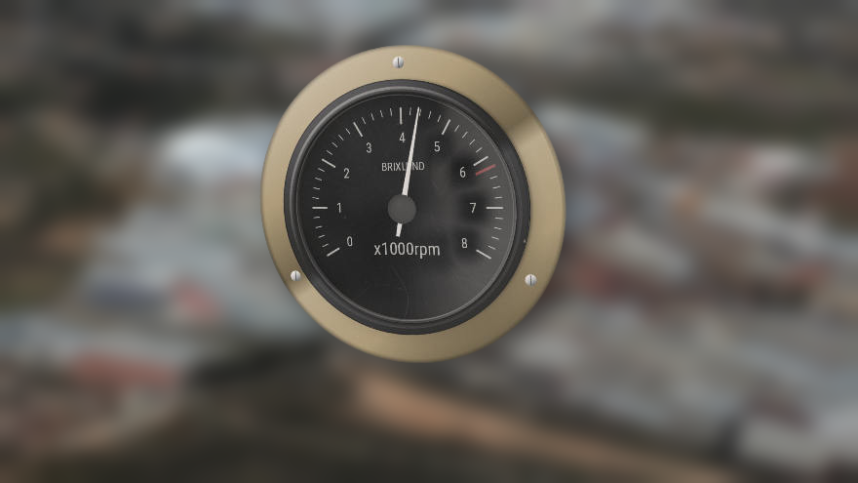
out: 4400 rpm
